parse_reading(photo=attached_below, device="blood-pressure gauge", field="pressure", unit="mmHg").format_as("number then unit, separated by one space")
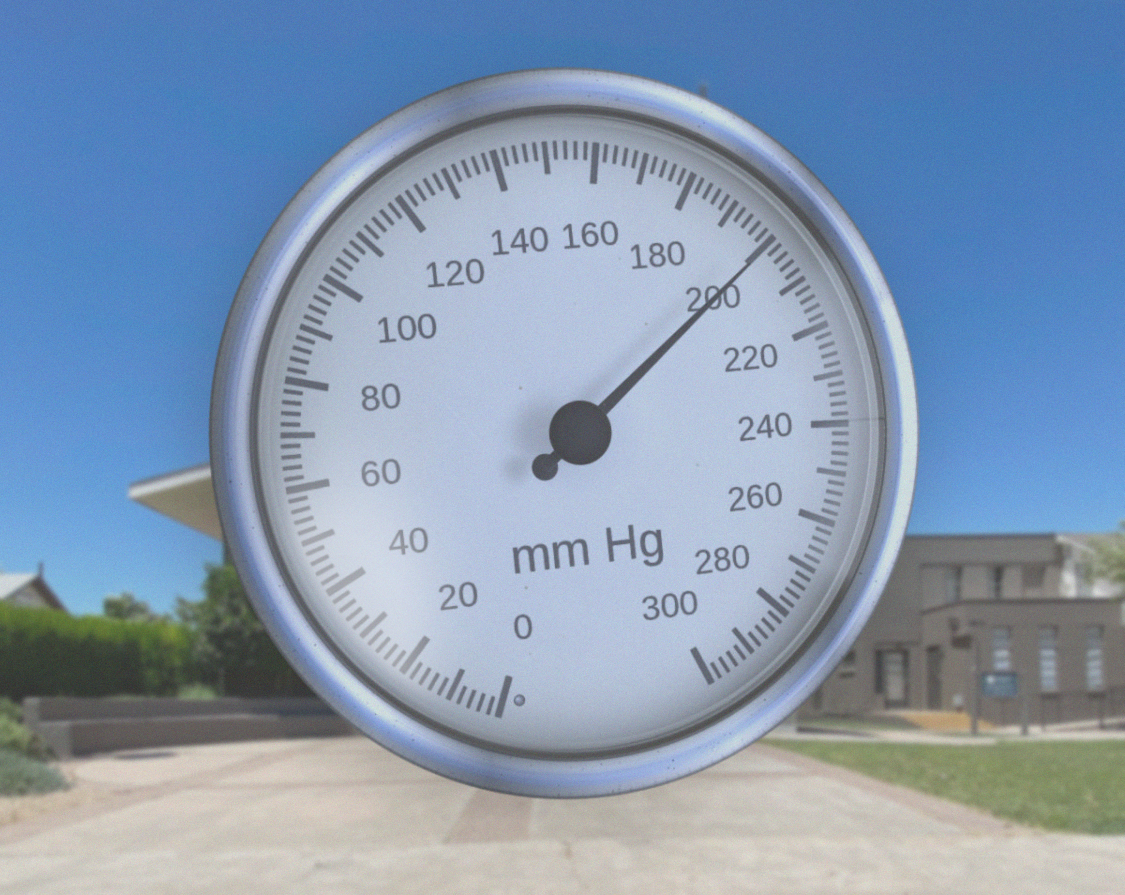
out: 200 mmHg
